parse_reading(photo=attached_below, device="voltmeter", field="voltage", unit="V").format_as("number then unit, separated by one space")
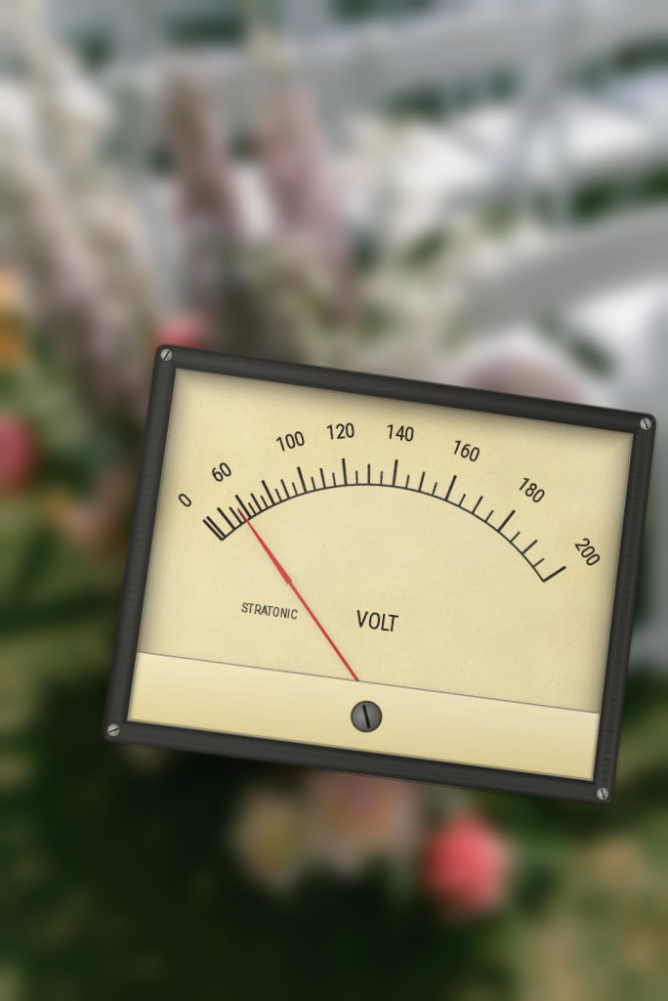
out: 55 V
